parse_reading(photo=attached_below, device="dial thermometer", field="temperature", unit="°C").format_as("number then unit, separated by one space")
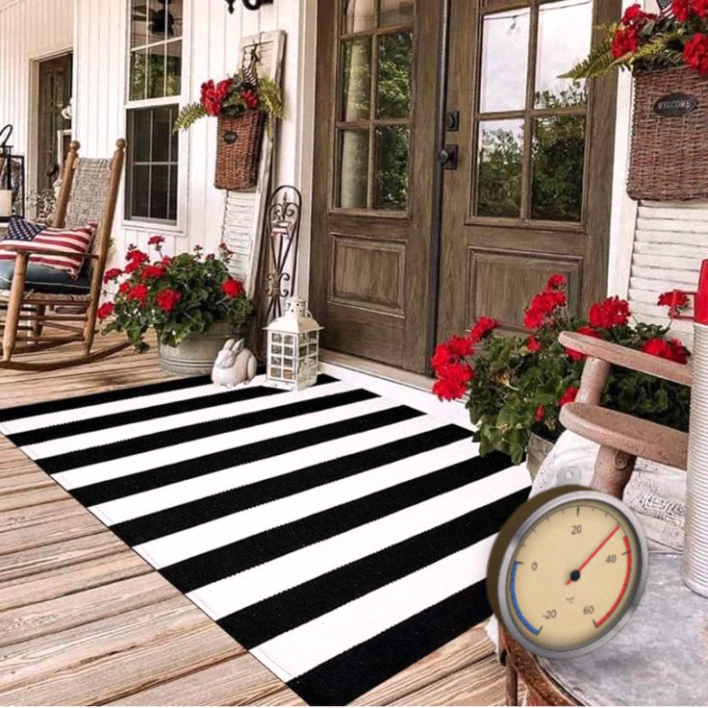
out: 32 °C
